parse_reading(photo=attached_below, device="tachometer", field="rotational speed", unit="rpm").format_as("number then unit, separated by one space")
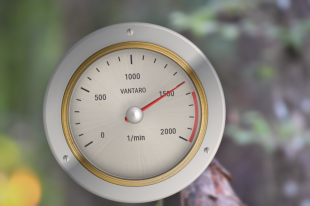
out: 1500 rpm
